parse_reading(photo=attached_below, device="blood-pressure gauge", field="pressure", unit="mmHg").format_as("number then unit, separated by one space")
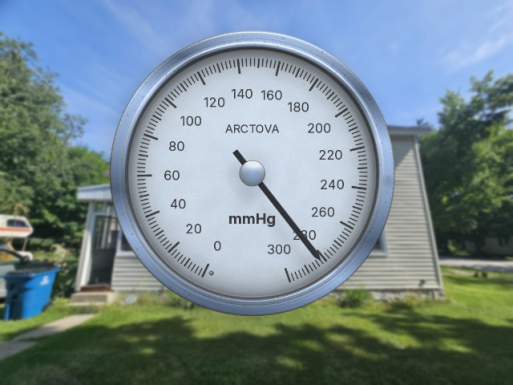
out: 282 mmHg
